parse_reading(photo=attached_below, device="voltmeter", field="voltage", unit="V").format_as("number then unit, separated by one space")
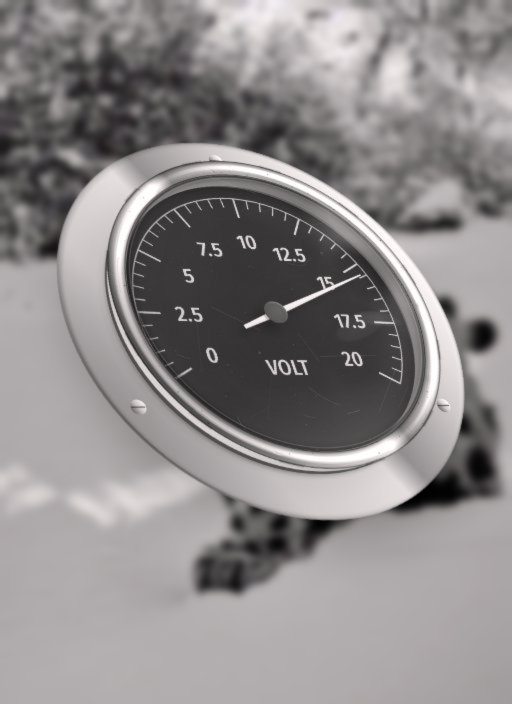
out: 15.5 V
